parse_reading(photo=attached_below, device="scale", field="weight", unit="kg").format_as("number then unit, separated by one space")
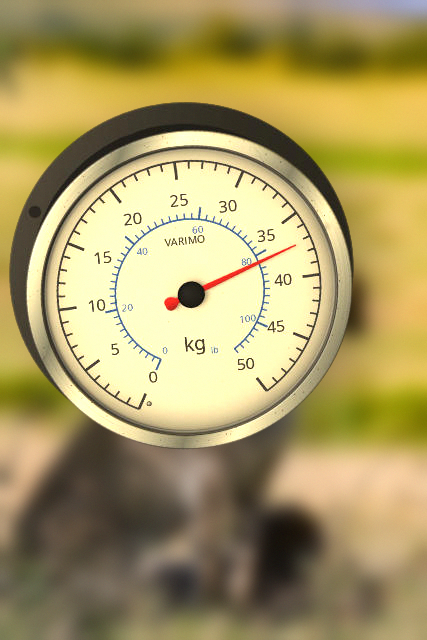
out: 37 kg
